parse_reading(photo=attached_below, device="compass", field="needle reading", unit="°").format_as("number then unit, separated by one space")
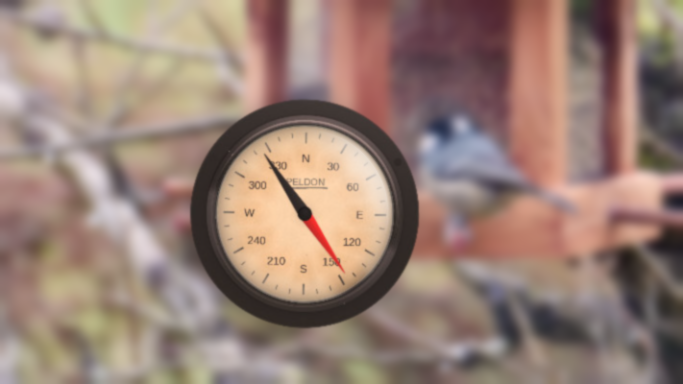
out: 145 °
